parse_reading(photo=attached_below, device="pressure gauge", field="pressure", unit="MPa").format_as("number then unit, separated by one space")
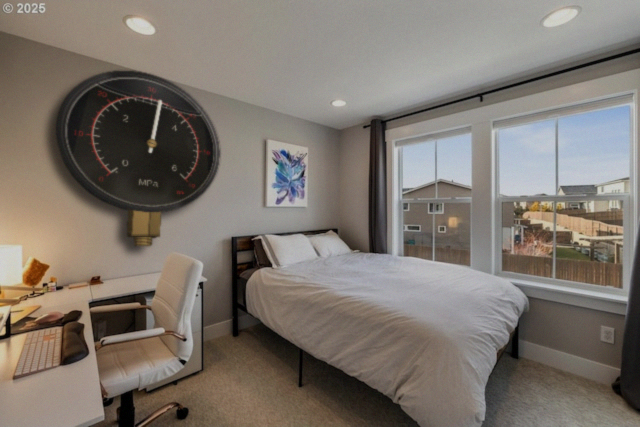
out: 3.2 MPa
